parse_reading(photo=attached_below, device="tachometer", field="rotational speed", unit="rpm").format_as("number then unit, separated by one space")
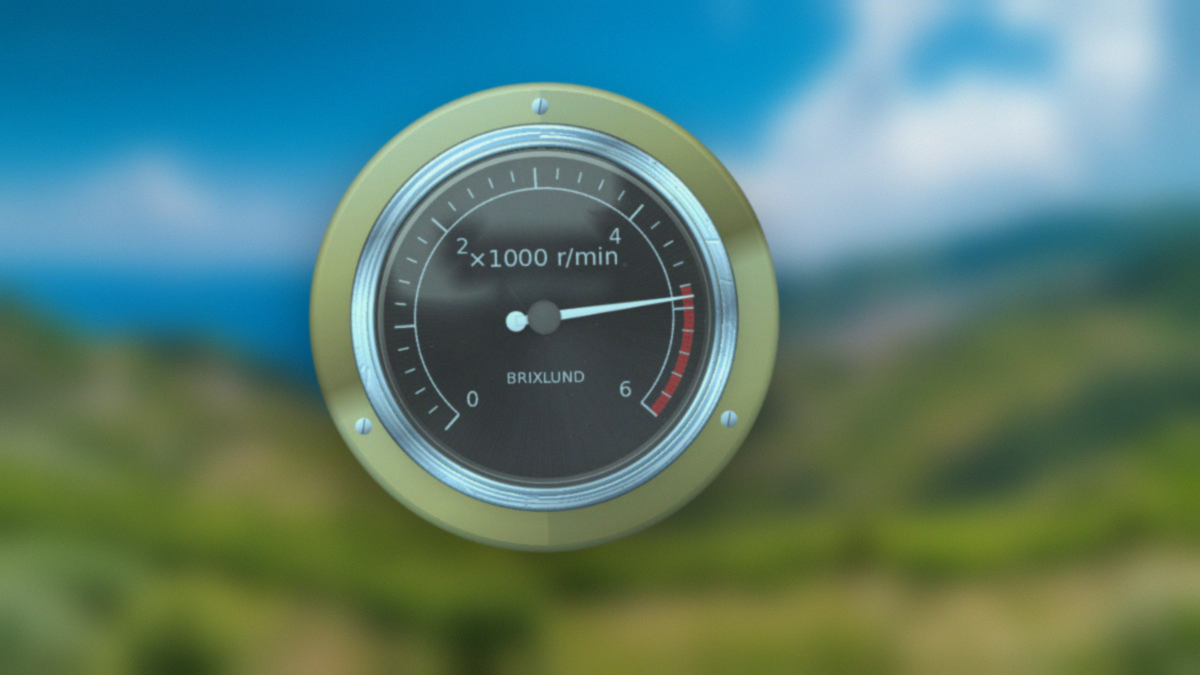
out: 4900 rpm
